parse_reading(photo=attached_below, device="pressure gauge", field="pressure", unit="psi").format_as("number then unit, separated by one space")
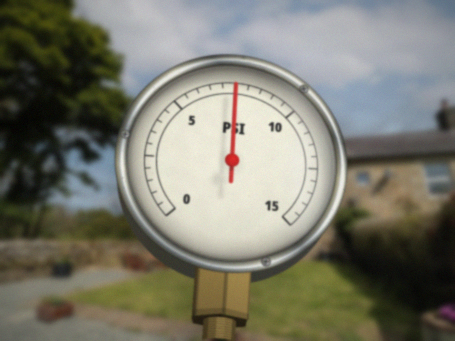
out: 7.5 psi
